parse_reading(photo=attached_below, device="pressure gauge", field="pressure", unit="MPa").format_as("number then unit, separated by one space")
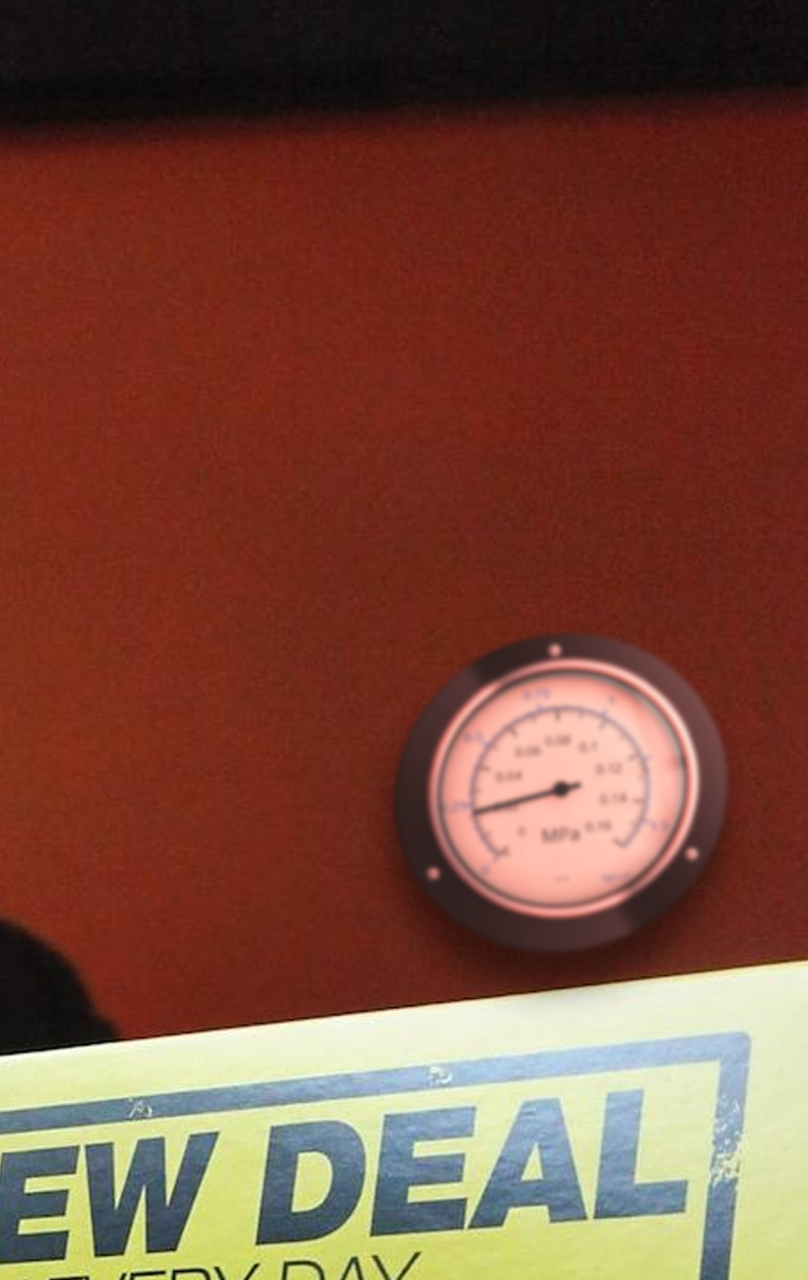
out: 0.02 MPa
